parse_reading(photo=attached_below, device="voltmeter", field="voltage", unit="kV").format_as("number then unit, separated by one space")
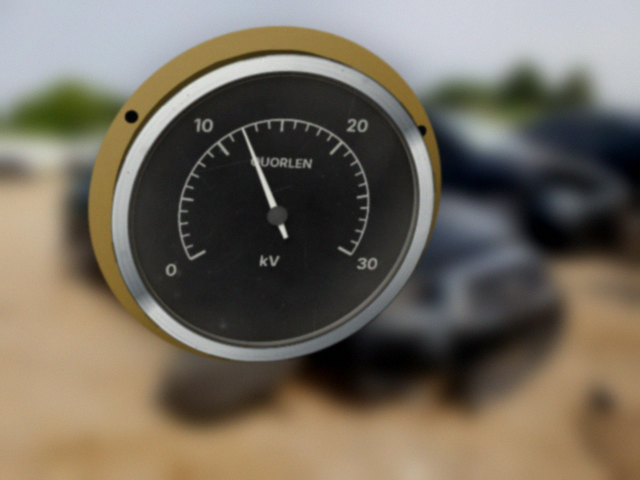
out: 12 kV
